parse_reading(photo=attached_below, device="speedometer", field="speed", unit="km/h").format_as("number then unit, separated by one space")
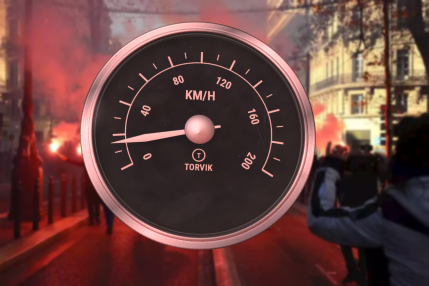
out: 15 km/h
